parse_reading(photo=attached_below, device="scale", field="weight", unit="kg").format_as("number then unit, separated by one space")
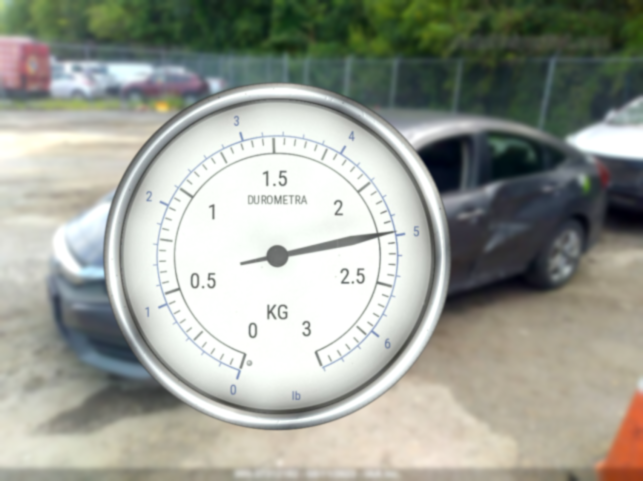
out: 2.25 kg
